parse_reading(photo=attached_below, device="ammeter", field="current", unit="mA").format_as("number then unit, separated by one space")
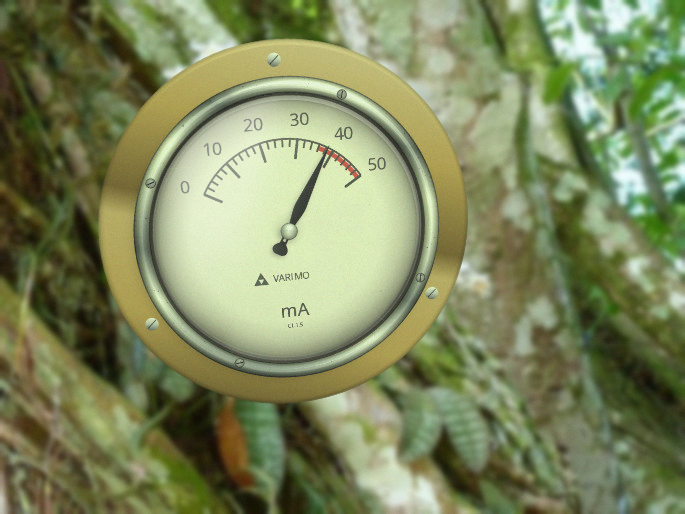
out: 38 mA
